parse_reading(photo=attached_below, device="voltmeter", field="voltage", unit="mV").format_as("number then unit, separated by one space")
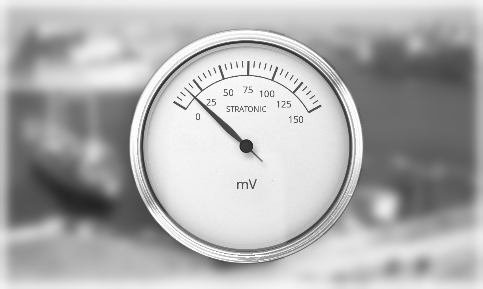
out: 15 mV
